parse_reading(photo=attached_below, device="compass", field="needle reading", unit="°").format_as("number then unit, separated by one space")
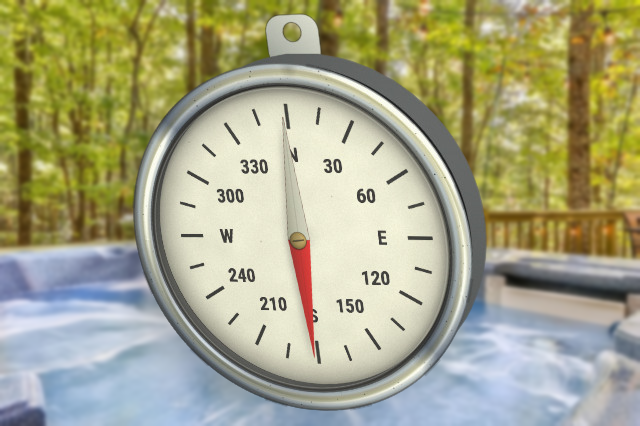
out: 180 °
